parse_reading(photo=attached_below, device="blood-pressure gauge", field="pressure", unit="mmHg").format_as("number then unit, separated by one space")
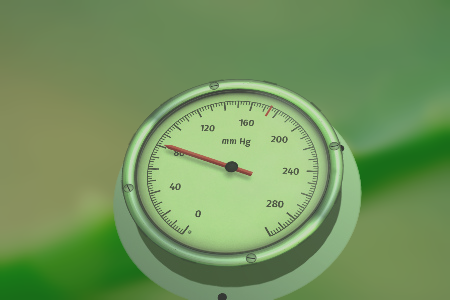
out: 80 mmHg
